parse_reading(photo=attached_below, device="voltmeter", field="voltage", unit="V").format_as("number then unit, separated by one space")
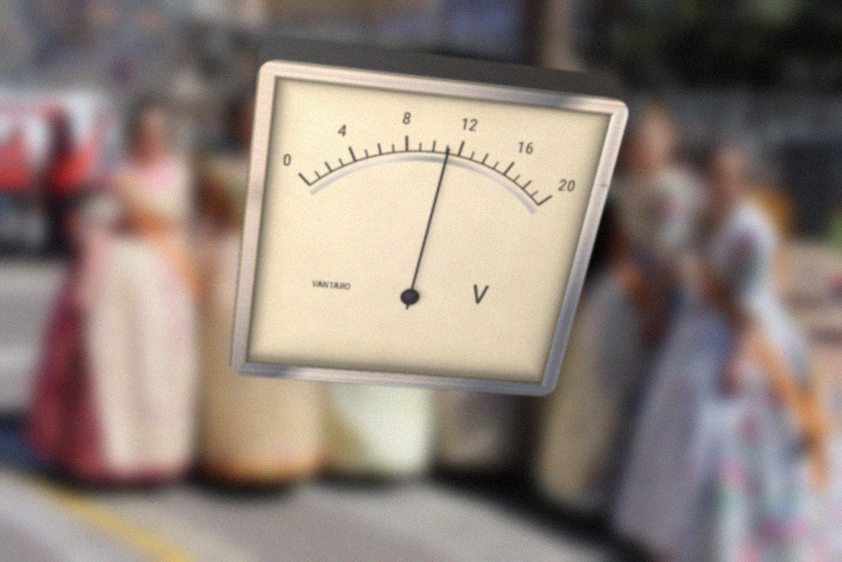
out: 11 V
